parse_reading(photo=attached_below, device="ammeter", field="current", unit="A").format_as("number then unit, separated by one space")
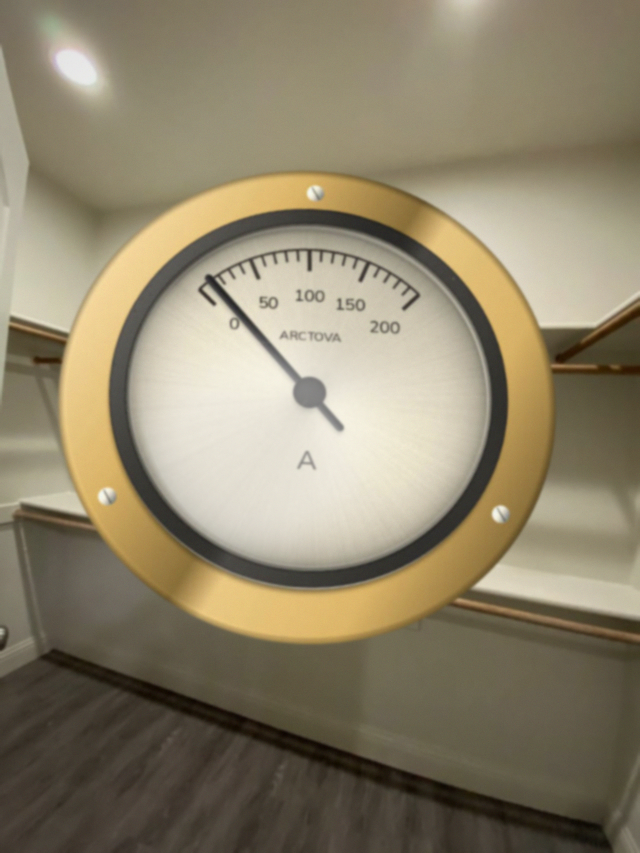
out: 10 A
